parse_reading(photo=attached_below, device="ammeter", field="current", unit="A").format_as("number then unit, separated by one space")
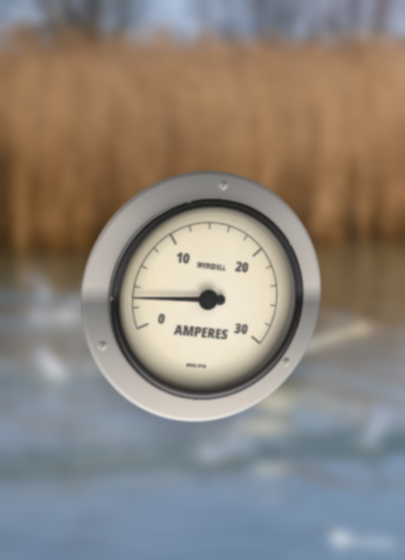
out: 3 A
